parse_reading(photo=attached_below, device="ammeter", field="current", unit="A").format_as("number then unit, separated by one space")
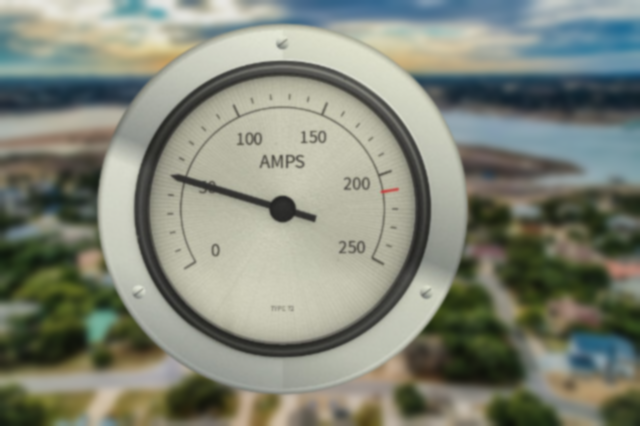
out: 50 A
